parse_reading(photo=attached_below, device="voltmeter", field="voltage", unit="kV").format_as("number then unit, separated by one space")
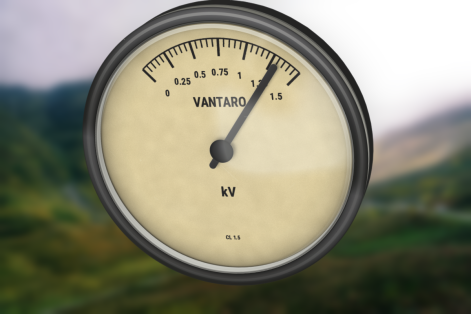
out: 1.3 kV
